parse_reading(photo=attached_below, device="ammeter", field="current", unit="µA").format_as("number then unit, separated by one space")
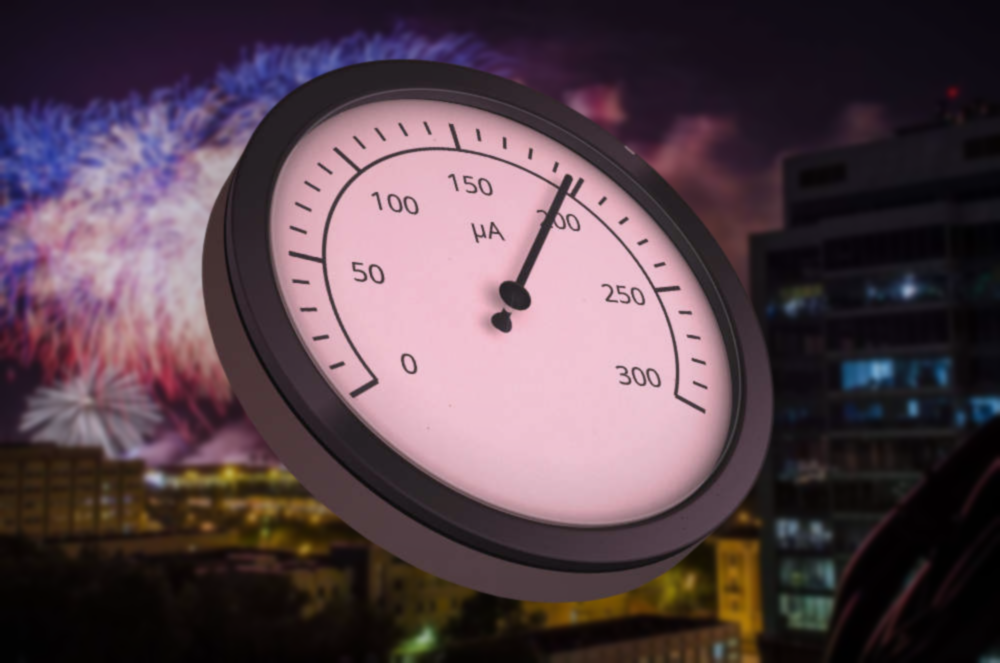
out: 195 µA
